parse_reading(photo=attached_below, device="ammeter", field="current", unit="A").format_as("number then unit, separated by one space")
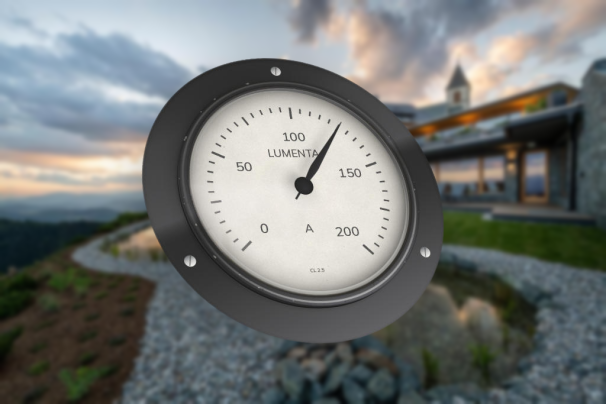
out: 125 A
